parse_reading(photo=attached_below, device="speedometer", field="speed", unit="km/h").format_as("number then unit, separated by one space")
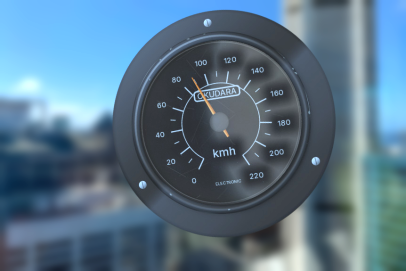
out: 90 km/h
